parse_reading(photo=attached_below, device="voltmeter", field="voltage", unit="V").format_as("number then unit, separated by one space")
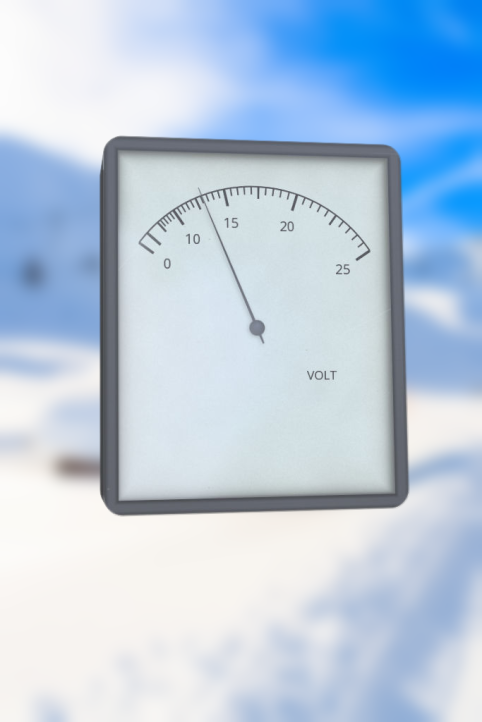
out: 13 V
